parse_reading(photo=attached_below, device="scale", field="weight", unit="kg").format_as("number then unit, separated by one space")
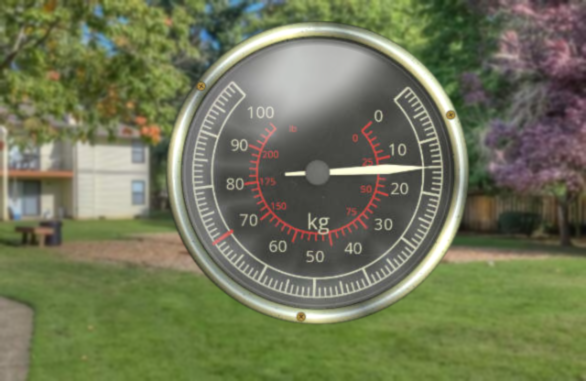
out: 15 kg
